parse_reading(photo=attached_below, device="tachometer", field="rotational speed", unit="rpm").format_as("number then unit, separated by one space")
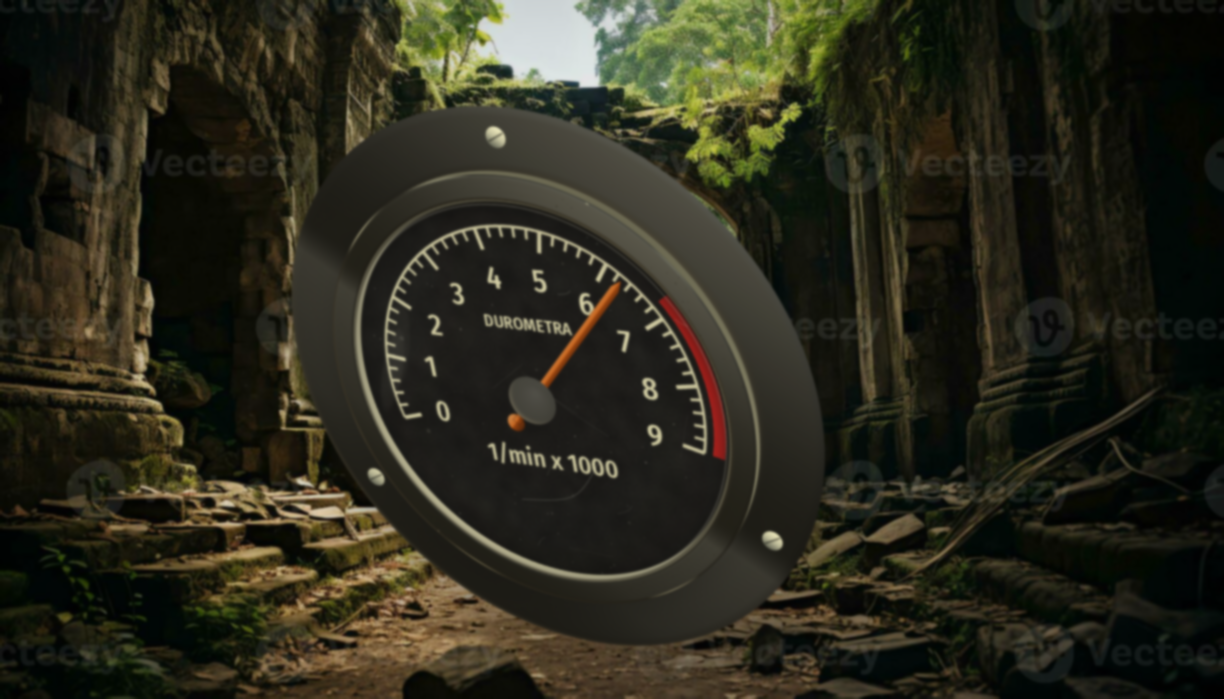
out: 6300 rpm
